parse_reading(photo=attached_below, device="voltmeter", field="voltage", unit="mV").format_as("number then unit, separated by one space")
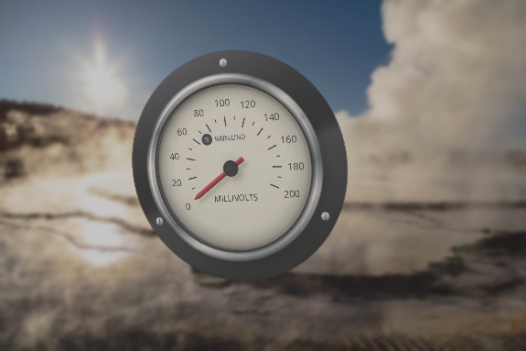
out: 0 mV
